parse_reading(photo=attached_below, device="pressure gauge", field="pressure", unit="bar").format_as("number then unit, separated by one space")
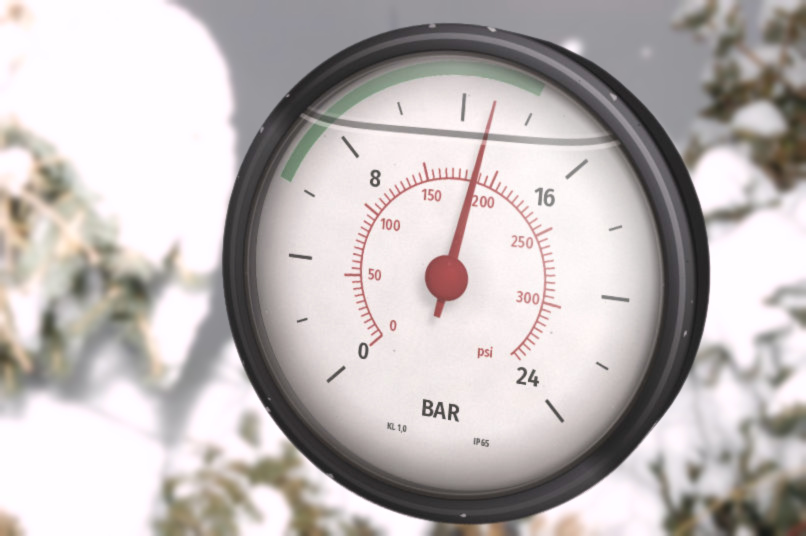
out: 13 bar
